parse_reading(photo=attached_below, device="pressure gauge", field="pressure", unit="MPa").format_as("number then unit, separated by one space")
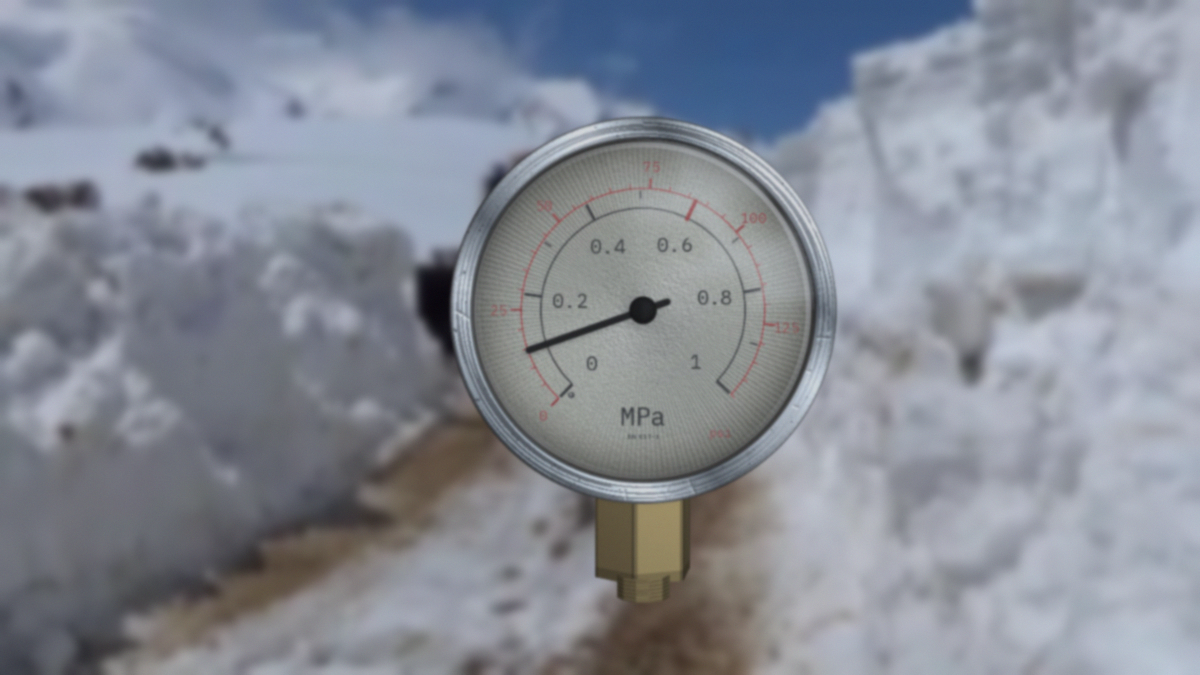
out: 0.1 MPa
